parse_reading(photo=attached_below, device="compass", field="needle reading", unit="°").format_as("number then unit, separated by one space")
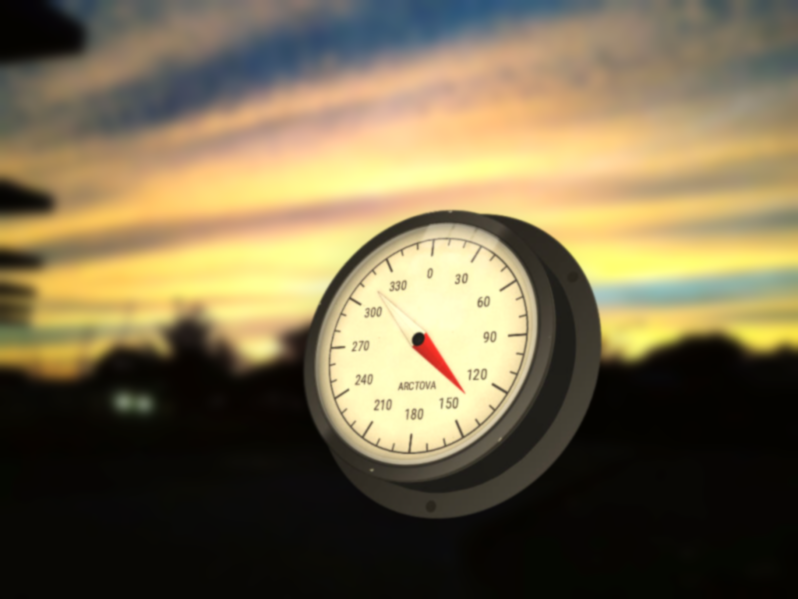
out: 135 °
